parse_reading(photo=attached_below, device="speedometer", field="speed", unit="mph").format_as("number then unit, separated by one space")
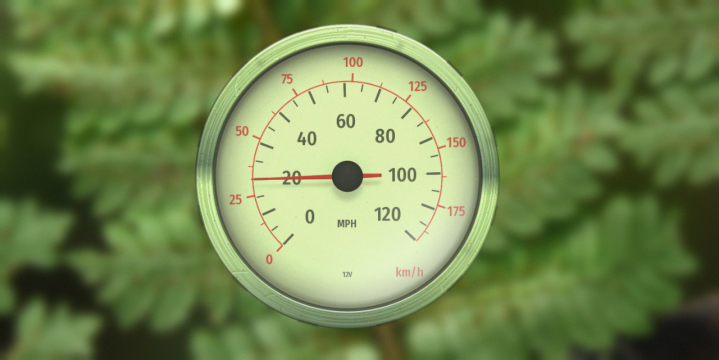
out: 20 mph
